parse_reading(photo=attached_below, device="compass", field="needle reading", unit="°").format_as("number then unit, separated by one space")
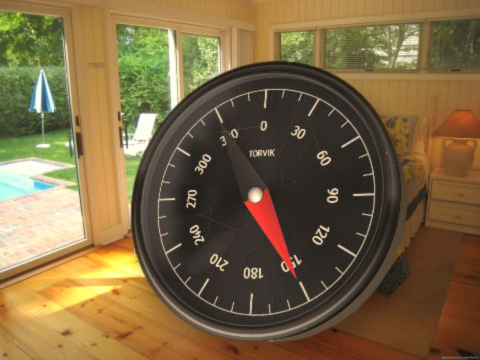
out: 150 °
